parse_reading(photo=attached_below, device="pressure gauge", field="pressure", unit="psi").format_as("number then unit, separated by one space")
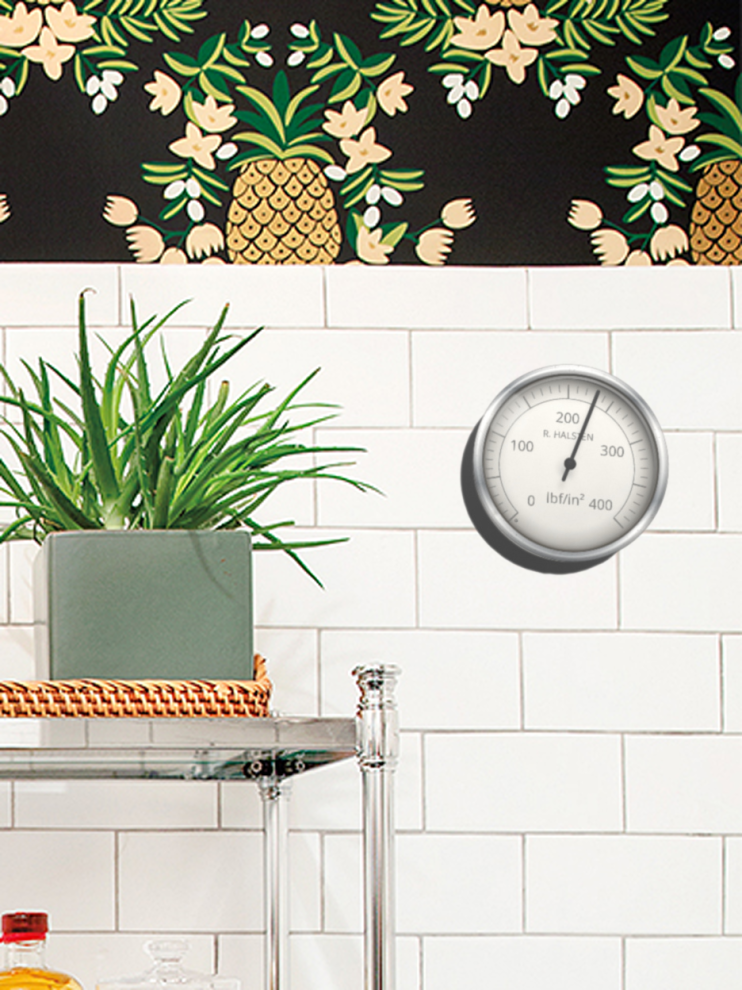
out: 230 psi
